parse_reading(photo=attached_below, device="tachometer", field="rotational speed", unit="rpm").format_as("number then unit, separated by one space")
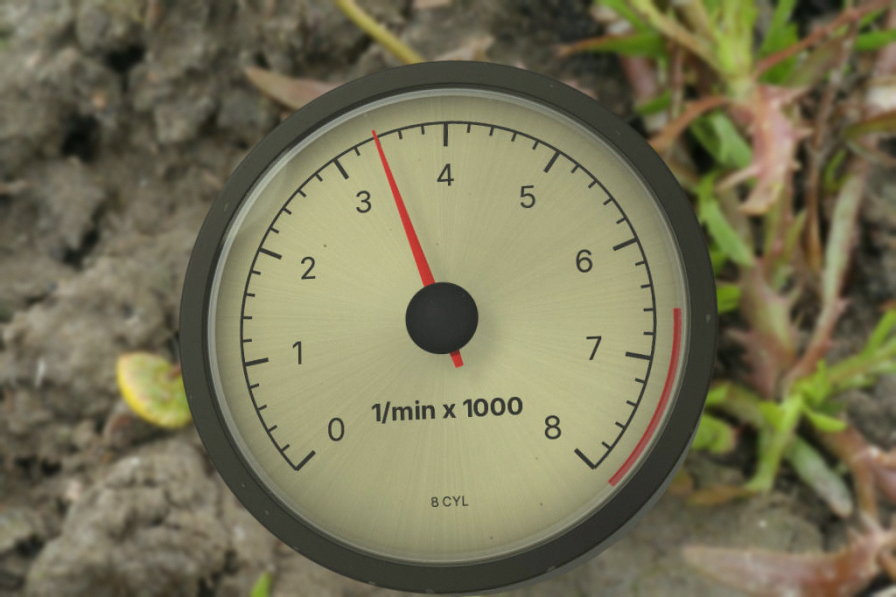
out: 3400 rpm
